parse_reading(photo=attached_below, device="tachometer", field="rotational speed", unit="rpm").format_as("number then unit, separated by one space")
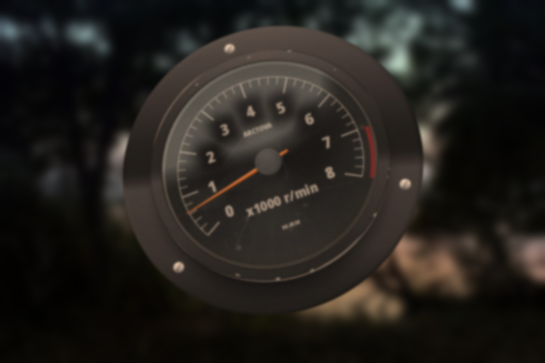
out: 600 rpm
